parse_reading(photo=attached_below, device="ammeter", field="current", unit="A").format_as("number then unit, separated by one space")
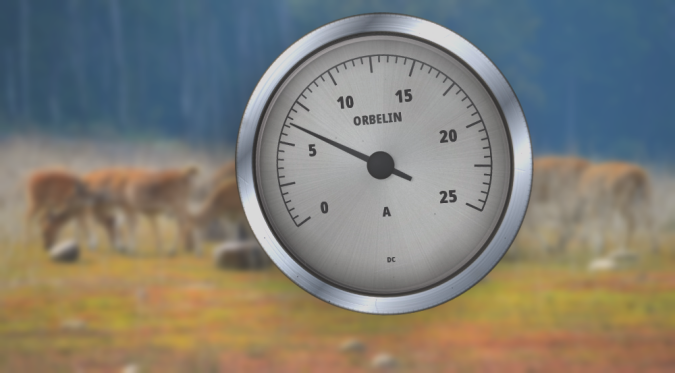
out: 6.25 A
